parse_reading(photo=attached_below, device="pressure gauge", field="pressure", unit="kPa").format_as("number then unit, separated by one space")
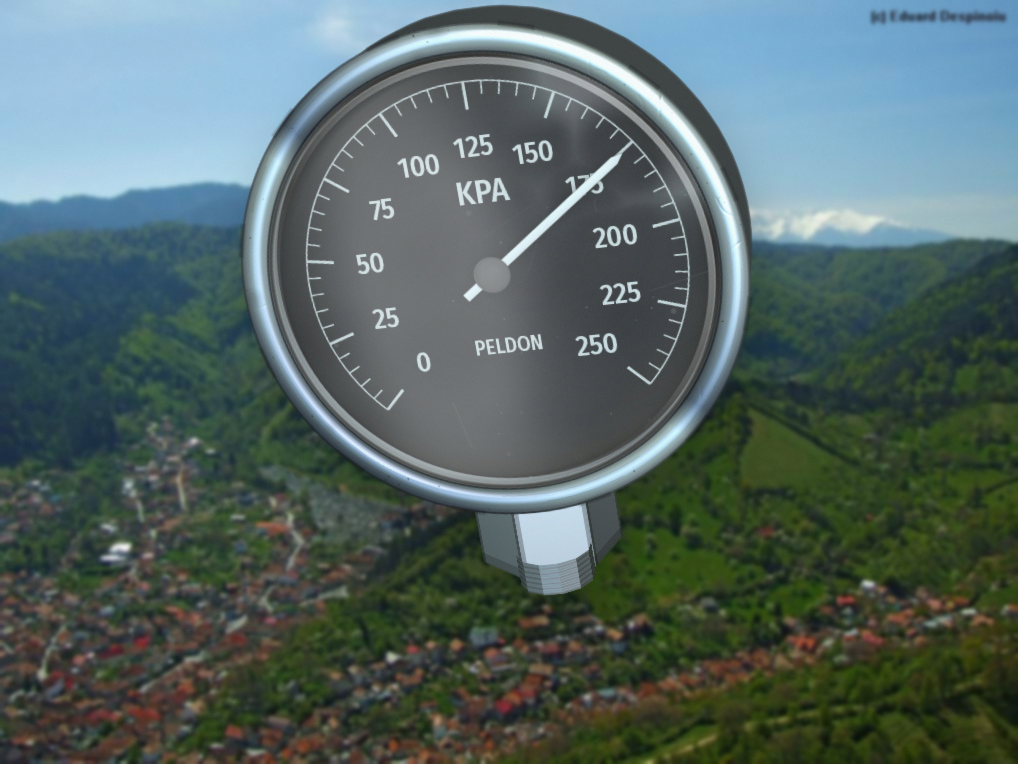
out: 175 kPa
